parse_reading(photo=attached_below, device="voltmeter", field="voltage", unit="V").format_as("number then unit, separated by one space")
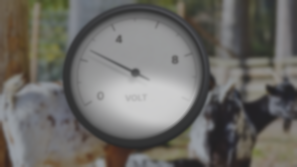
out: 2.5 V
